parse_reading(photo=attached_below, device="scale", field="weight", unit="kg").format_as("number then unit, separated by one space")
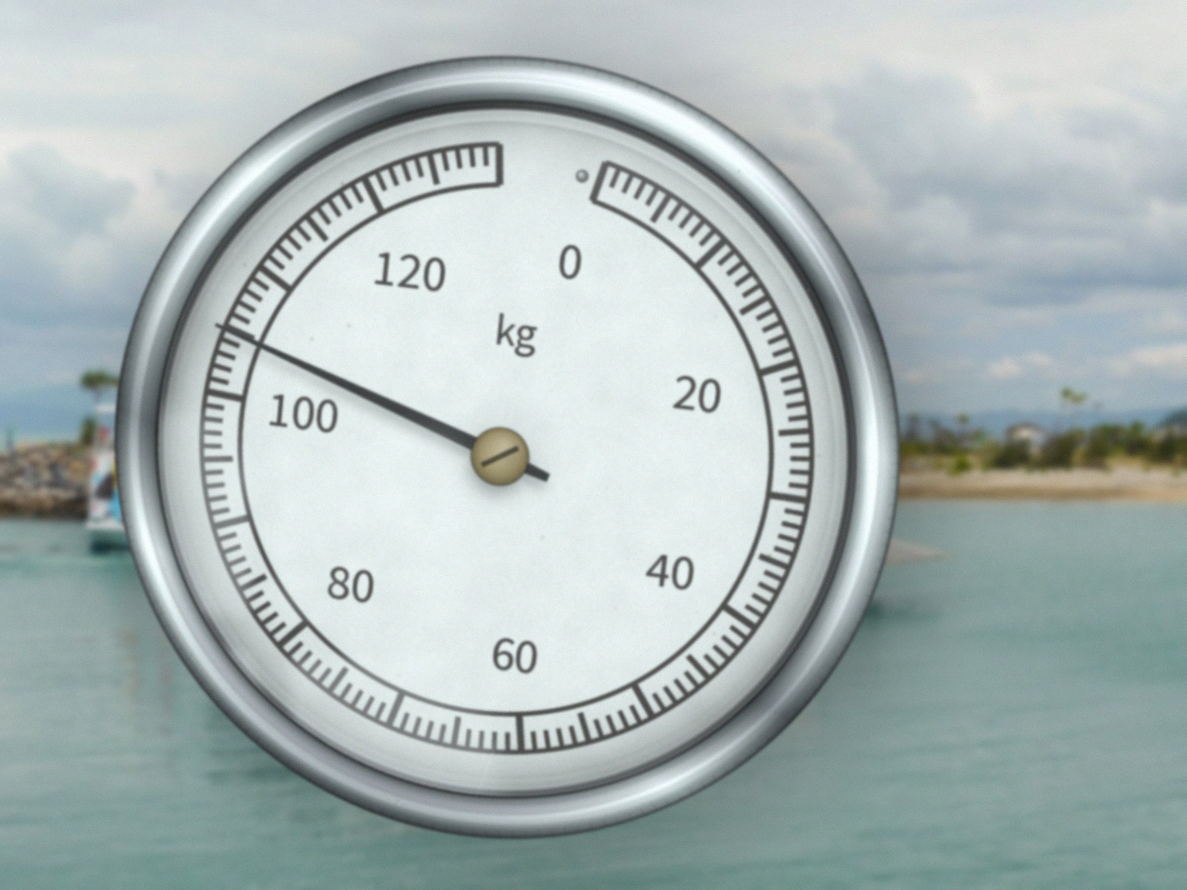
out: 105 kg
